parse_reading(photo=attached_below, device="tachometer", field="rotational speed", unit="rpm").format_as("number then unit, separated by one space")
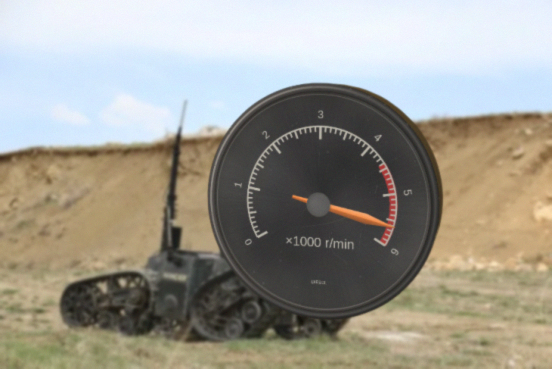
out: 5600 rpm
